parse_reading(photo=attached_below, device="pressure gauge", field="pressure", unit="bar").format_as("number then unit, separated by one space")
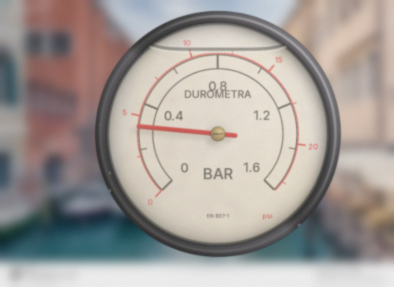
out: 0.3 bar
